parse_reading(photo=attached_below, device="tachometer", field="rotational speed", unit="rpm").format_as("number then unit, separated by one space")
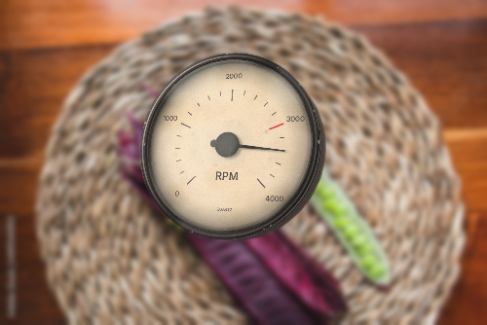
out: 3400 rpm
